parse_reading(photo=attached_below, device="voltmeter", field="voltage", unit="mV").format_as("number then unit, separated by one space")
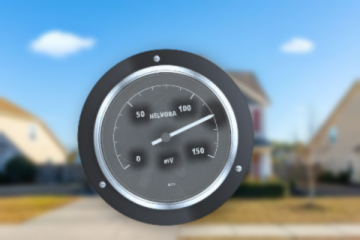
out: 120 mV
